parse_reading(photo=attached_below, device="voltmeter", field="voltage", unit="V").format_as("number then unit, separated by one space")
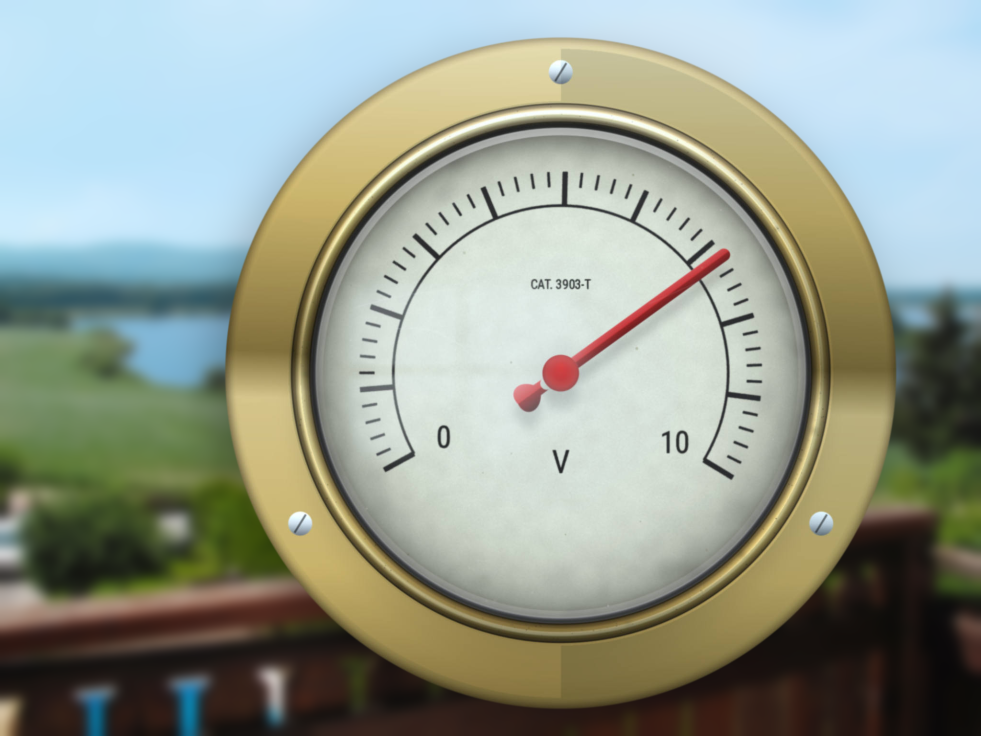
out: 7.2 V
